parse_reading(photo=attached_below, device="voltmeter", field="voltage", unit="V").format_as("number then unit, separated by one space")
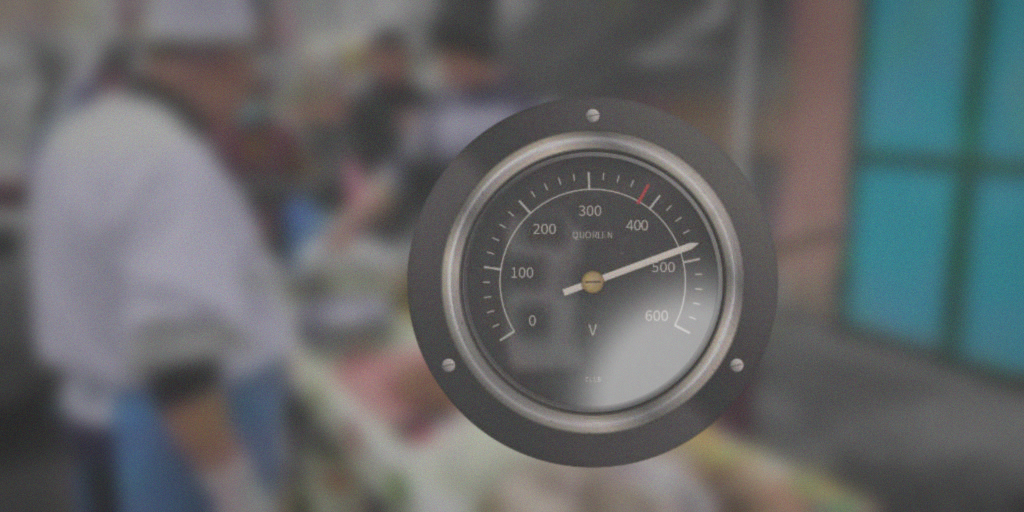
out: 480 V
